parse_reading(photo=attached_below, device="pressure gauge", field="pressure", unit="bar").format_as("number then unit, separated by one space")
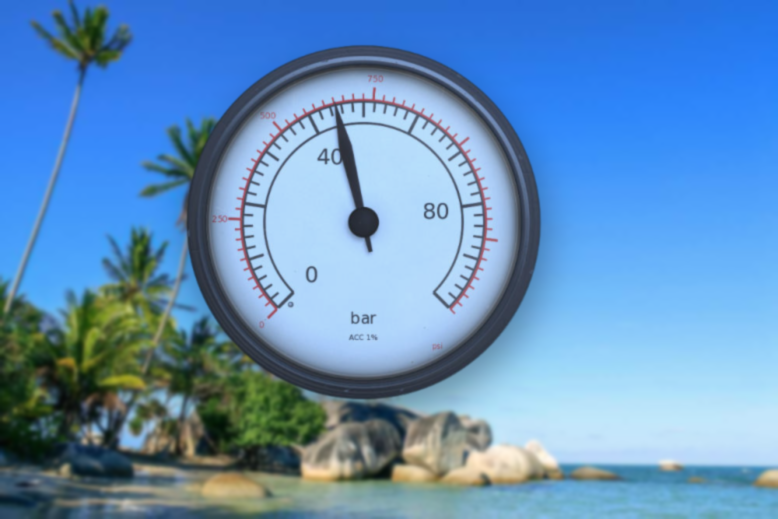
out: 45 bar
